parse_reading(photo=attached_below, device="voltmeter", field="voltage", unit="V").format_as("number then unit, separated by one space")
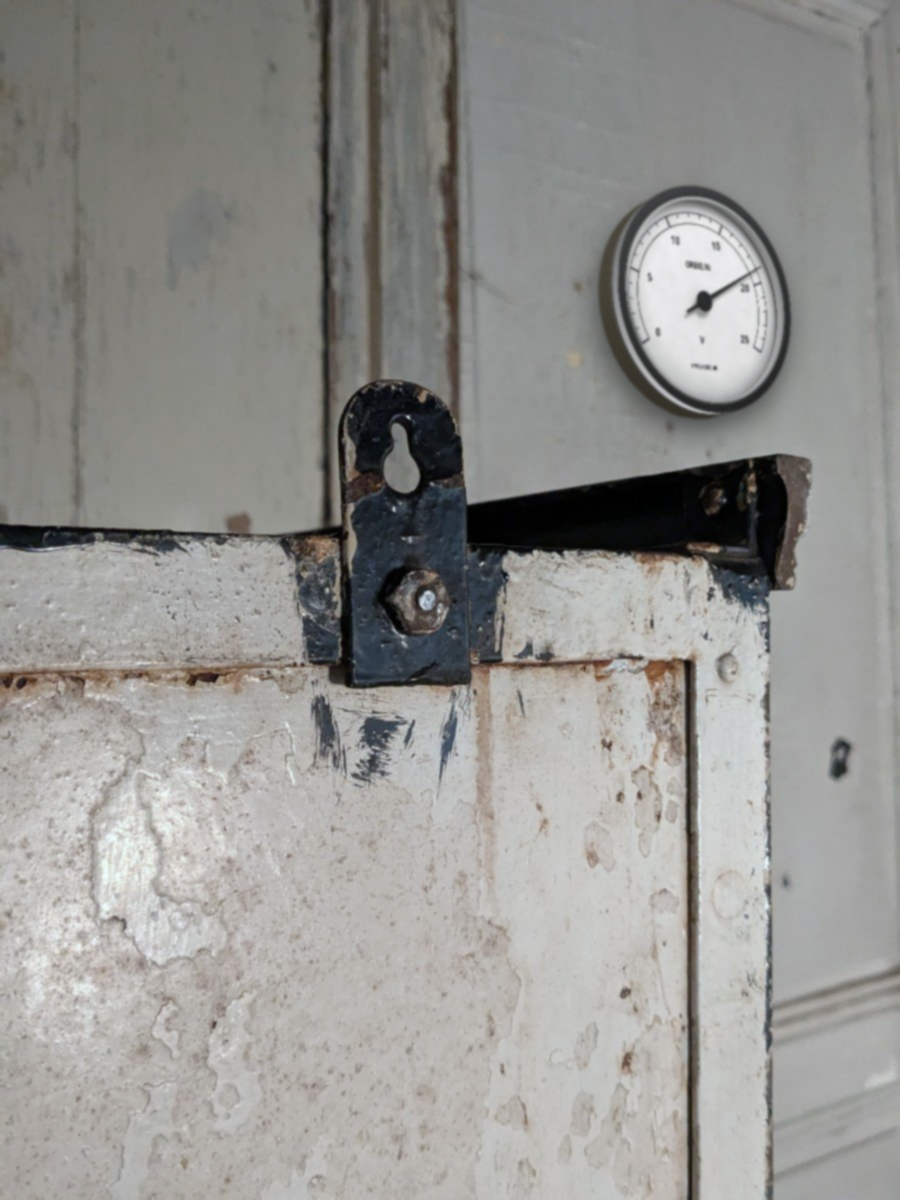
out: 19 V
